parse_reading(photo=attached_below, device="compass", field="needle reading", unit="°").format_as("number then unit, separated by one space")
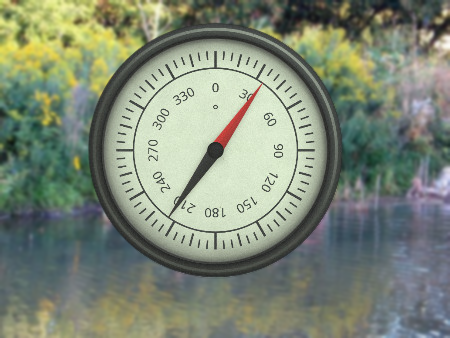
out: 35 °
